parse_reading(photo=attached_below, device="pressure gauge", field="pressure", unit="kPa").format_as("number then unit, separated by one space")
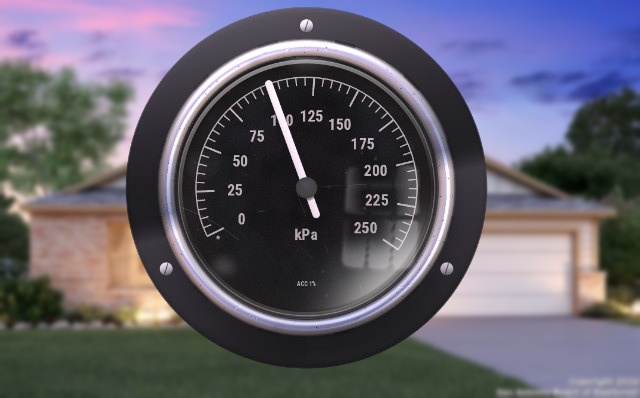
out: 100 kPa
